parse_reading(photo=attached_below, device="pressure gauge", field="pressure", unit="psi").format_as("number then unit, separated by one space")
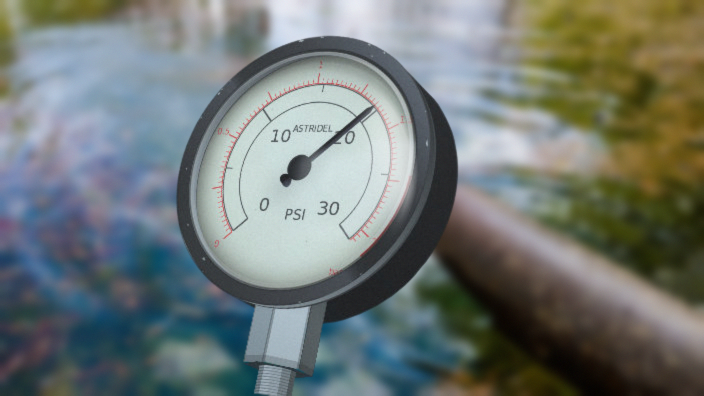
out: 20 psi
